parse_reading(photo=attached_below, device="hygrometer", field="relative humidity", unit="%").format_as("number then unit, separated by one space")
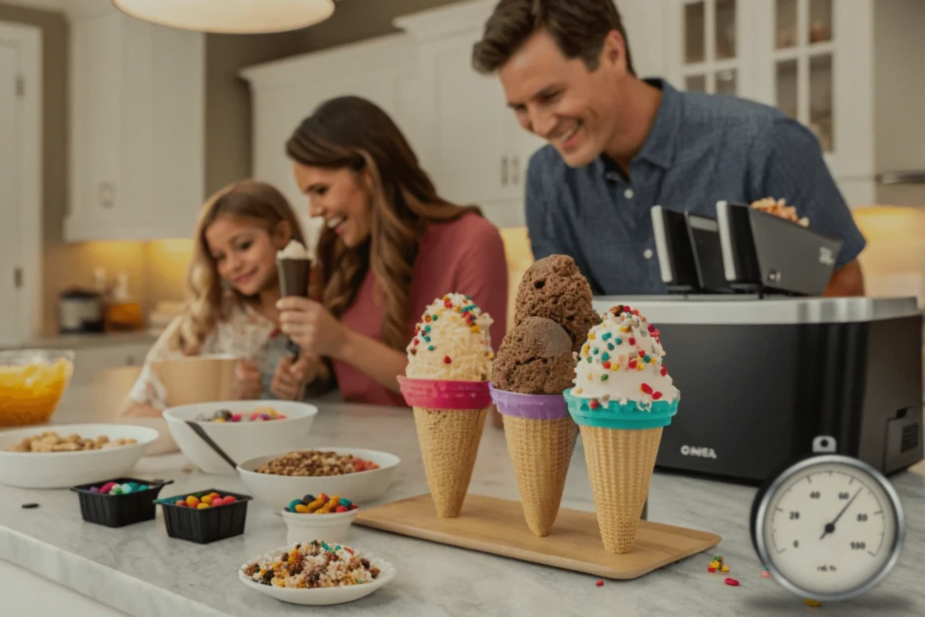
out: 65 %
